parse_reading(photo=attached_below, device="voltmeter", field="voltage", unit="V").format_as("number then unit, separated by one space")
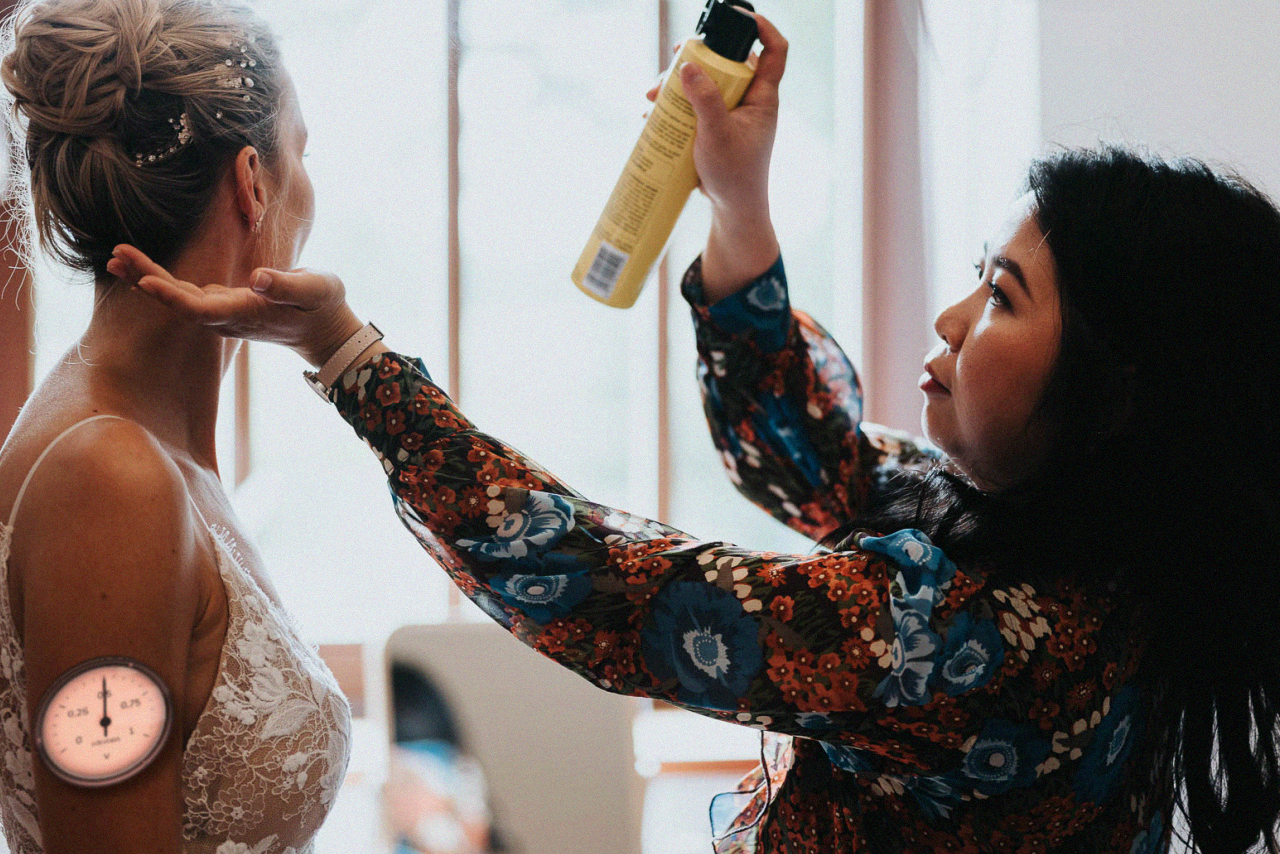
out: 0.5 V
